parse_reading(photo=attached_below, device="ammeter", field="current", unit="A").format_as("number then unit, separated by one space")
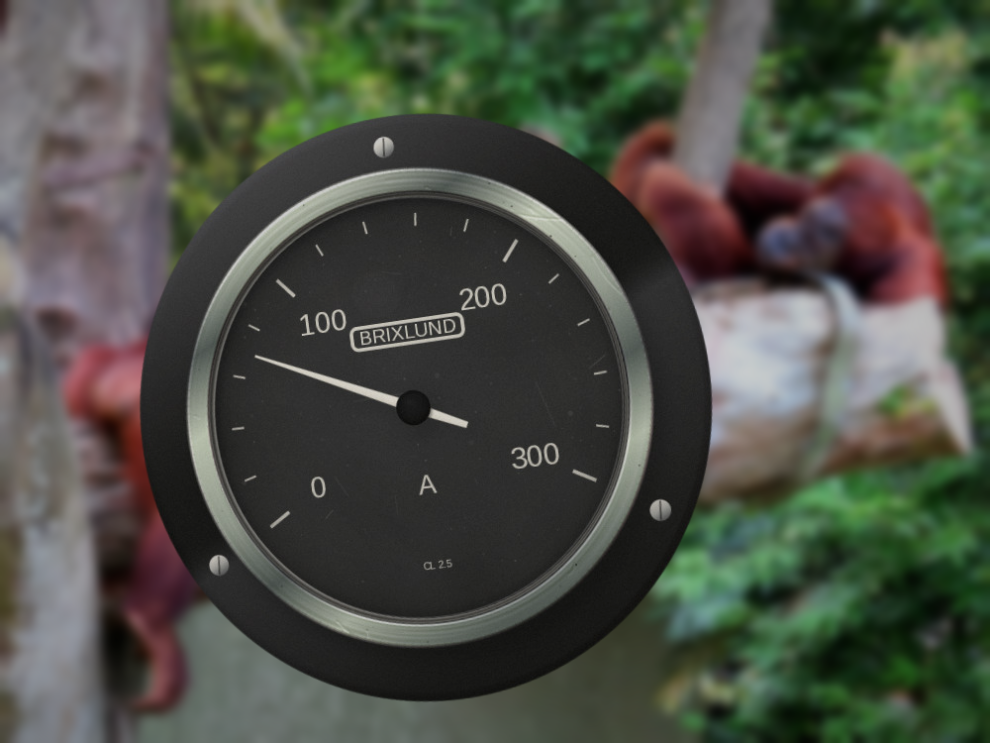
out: 70 A
